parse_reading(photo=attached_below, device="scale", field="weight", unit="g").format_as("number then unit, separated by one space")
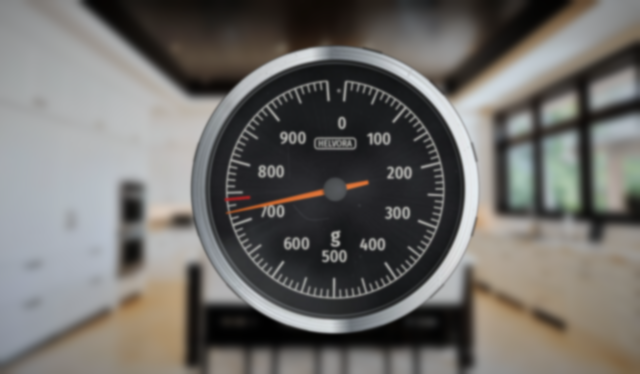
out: 720 g
